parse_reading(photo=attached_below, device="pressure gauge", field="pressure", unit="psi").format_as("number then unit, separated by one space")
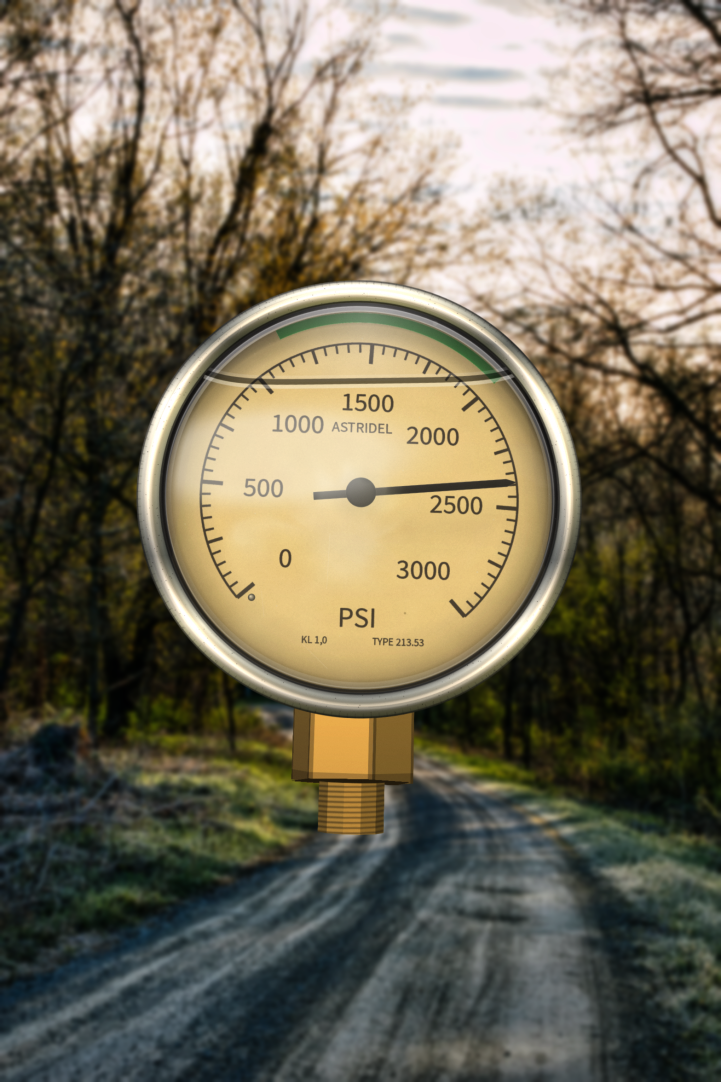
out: 2400 psi
